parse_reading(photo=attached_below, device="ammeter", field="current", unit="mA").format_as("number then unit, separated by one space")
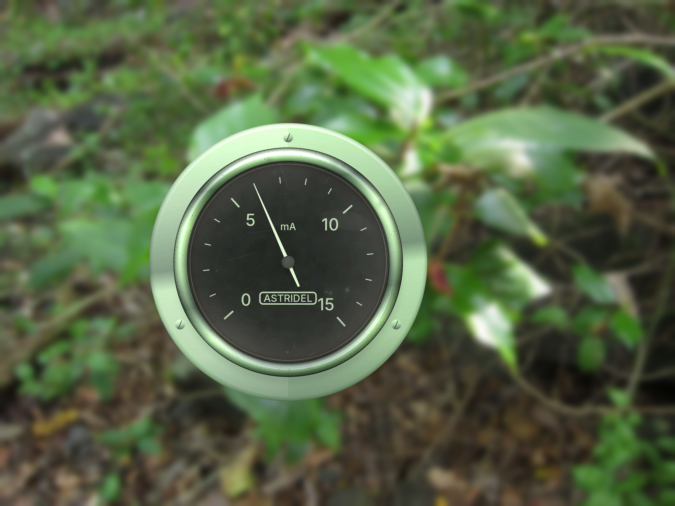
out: 6 mA
